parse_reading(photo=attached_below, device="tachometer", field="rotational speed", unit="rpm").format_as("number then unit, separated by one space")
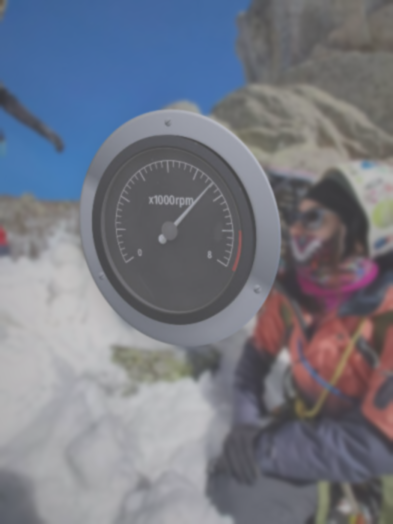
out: 5600 rpm
